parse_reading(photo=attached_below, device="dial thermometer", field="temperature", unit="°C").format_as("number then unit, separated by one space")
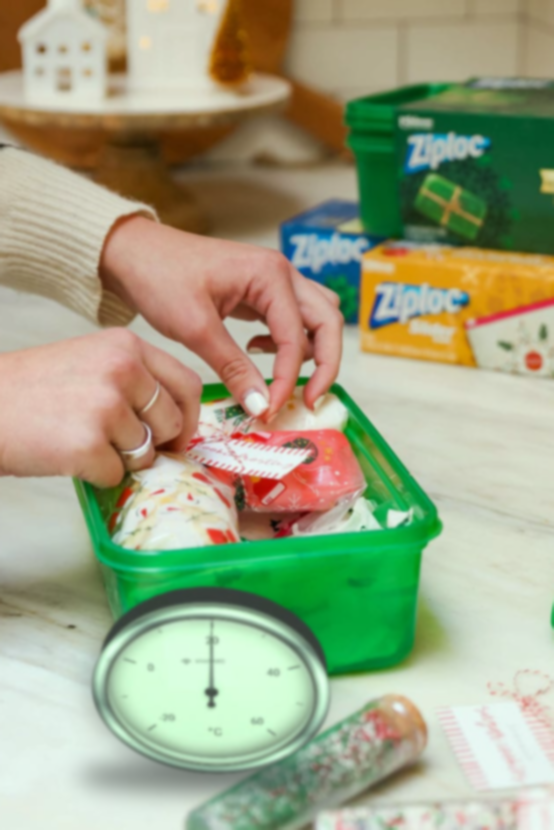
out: 20 °C
